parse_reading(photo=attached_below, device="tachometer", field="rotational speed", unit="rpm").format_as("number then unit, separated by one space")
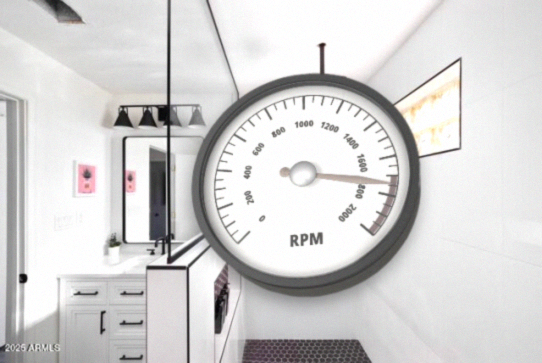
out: 1750 rpm
